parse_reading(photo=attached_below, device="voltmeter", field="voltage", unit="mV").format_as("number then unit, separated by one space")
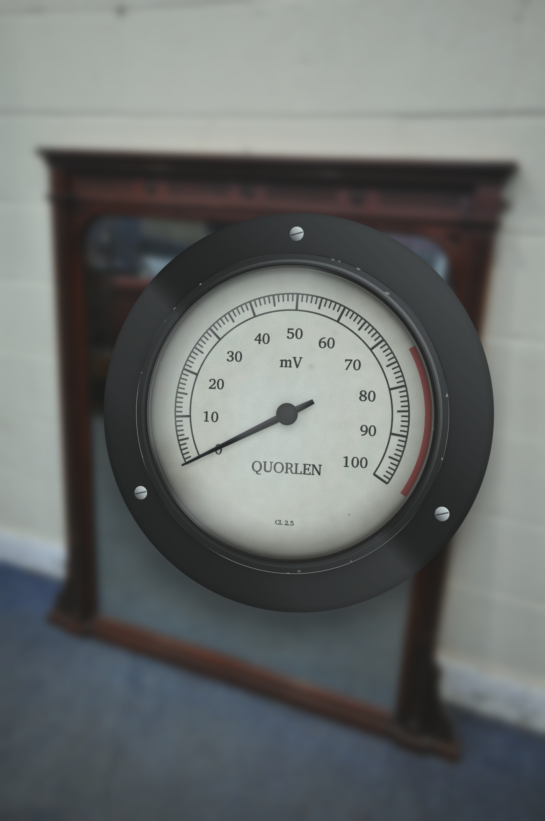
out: 0 mV
